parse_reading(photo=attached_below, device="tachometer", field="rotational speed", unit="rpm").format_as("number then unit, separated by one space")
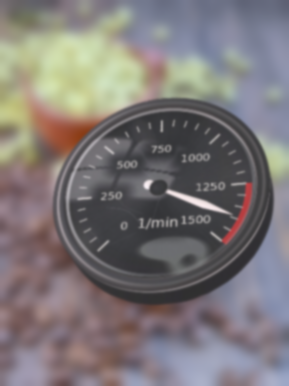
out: 1400 rpm
